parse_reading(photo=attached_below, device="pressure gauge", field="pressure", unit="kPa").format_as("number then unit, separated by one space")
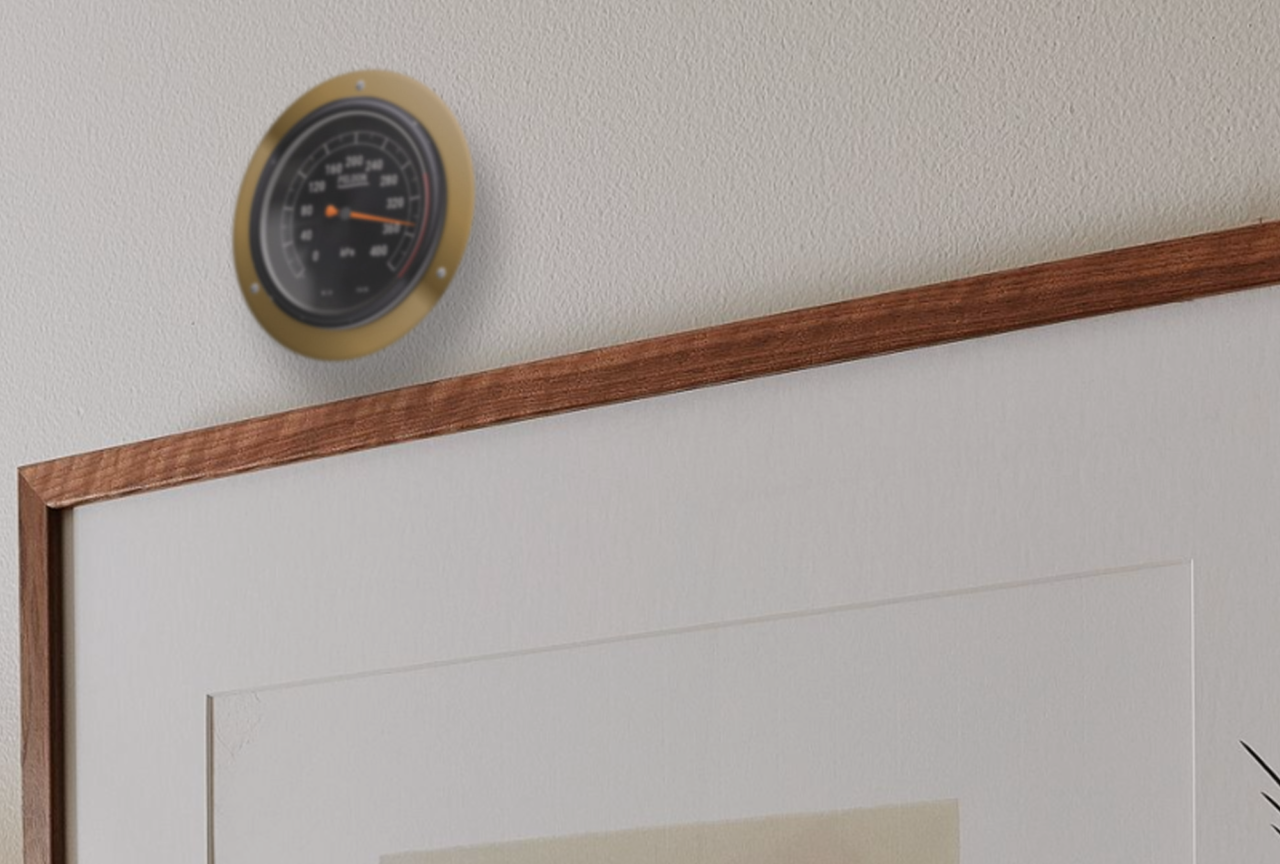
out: 350 kPa
